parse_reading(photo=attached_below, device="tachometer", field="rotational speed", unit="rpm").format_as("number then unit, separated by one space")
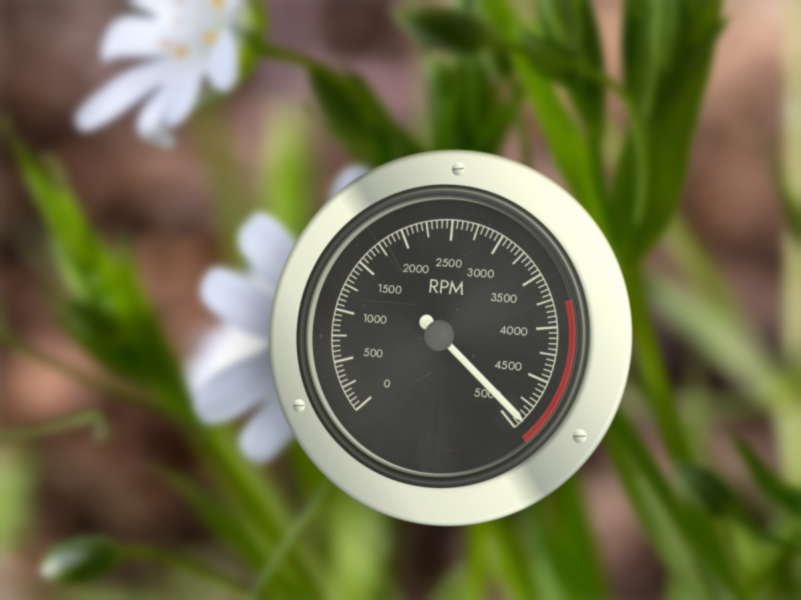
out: 4900 rpm
